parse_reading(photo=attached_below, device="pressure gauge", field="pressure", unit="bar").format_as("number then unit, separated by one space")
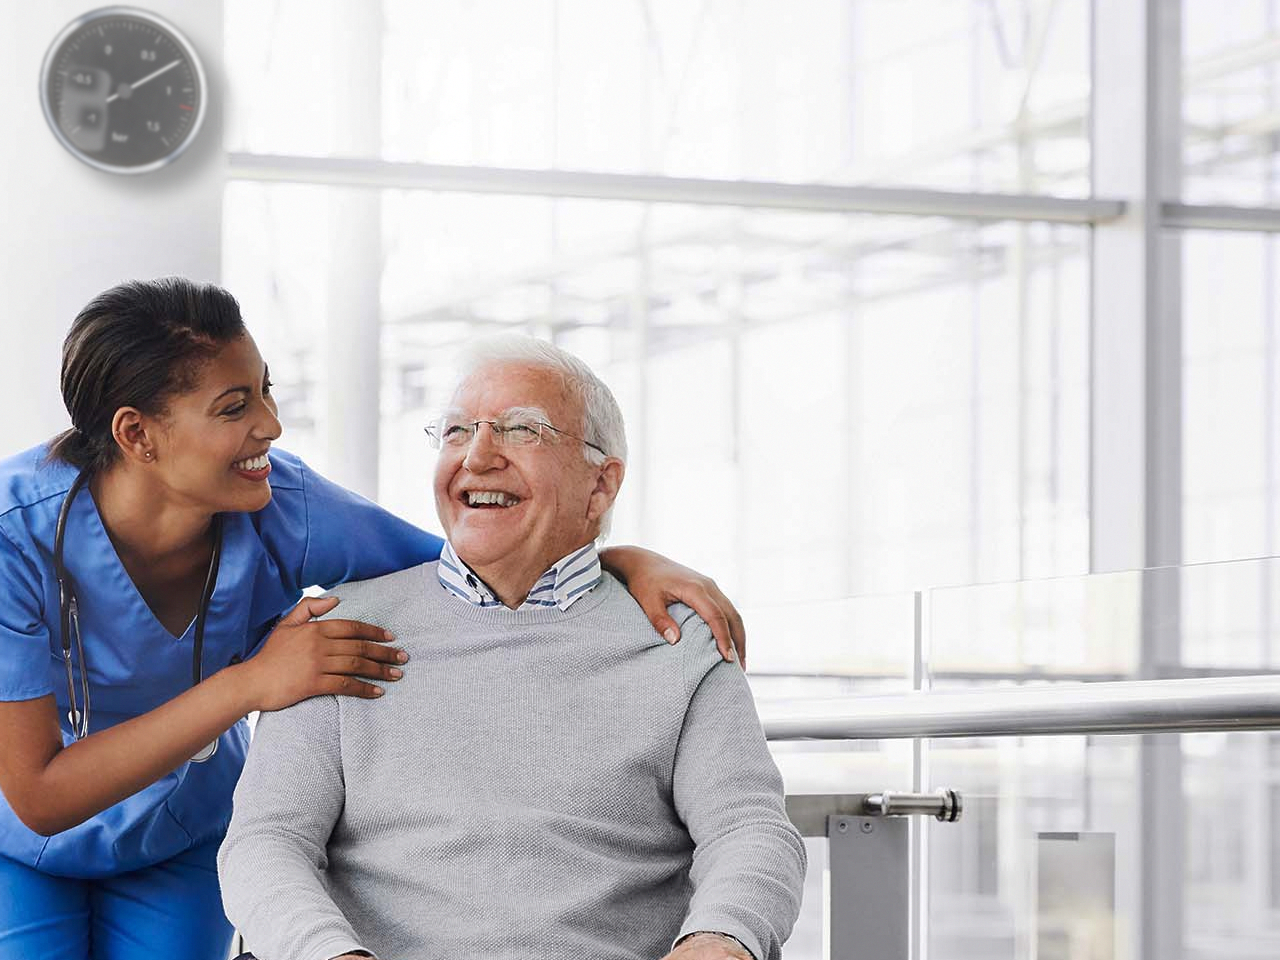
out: 0.75 bar
